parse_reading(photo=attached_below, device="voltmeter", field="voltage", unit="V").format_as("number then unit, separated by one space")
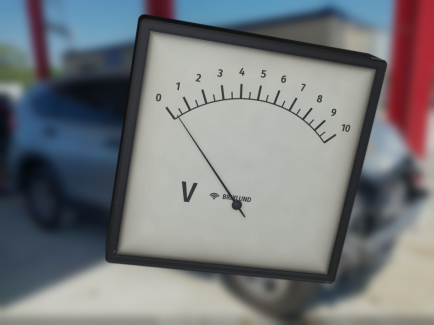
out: 0.25 V
